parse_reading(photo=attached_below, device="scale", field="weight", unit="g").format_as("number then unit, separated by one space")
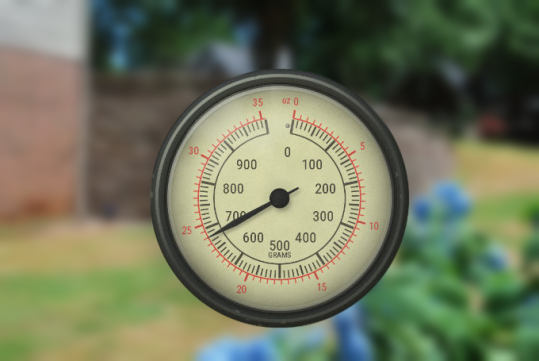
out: 680 g
